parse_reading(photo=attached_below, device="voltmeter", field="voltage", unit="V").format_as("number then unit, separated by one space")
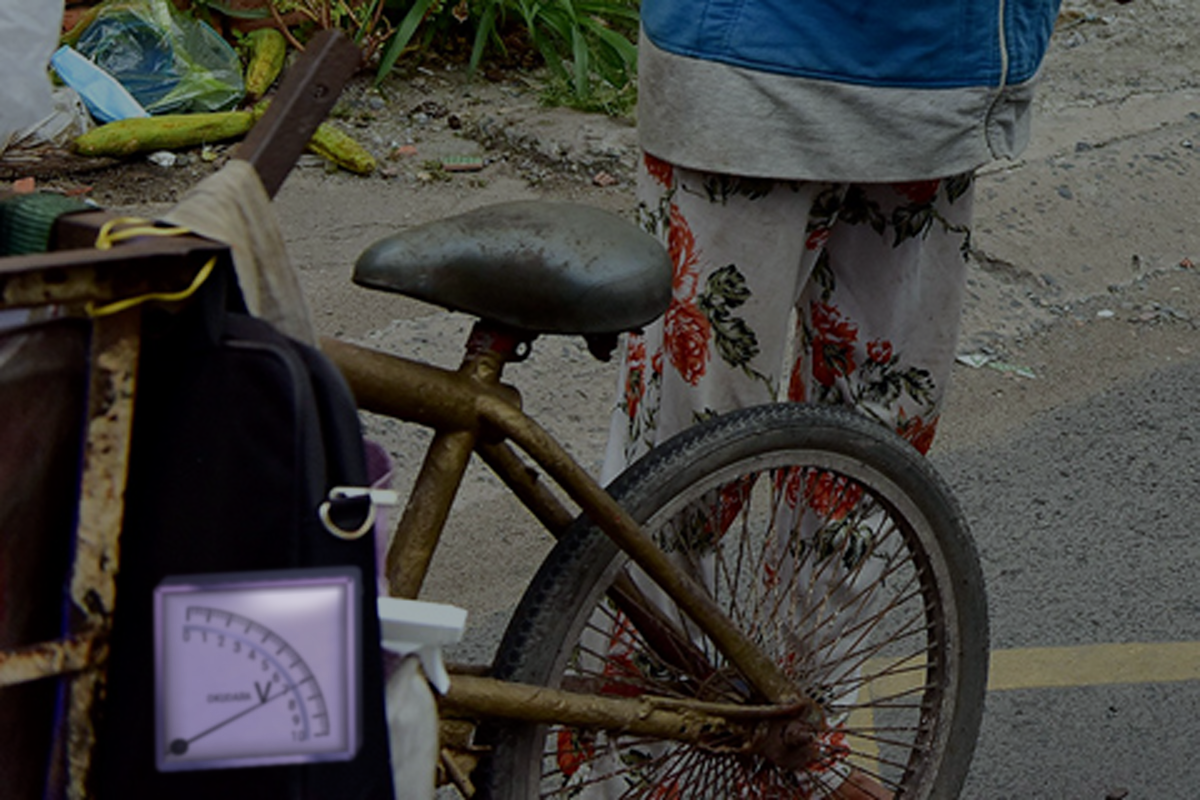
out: 7 V
